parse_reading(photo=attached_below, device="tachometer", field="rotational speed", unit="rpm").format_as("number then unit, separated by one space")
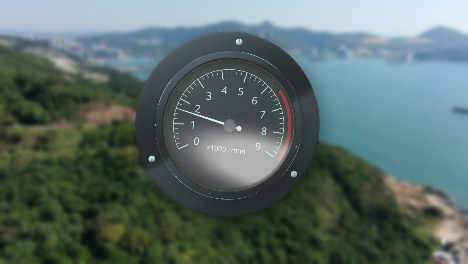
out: 1600 rpm
